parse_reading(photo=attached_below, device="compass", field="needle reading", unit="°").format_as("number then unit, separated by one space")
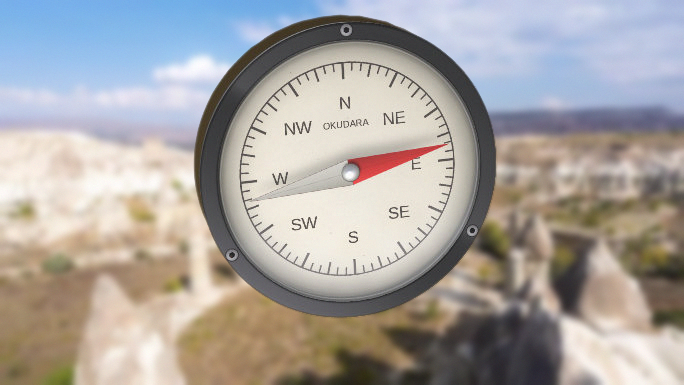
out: 80 °
